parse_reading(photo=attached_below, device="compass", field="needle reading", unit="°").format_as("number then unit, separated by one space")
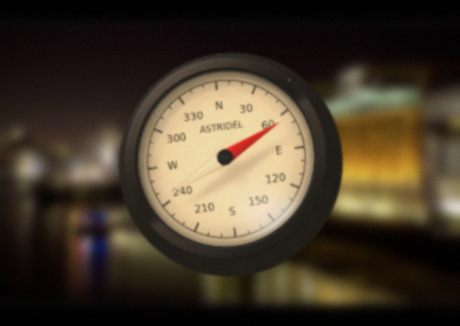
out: 65 °
